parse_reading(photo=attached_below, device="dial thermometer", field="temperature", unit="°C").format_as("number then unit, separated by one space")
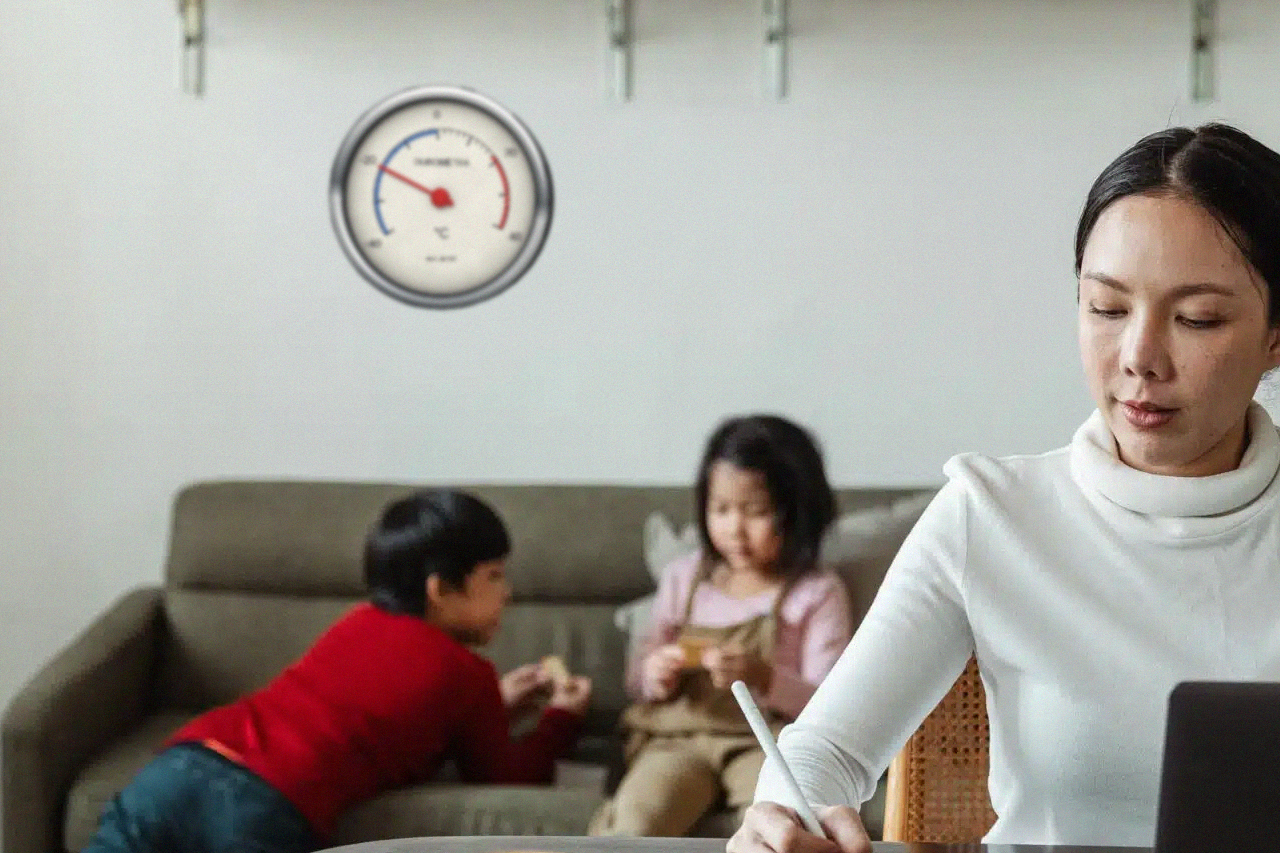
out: -20 °C
